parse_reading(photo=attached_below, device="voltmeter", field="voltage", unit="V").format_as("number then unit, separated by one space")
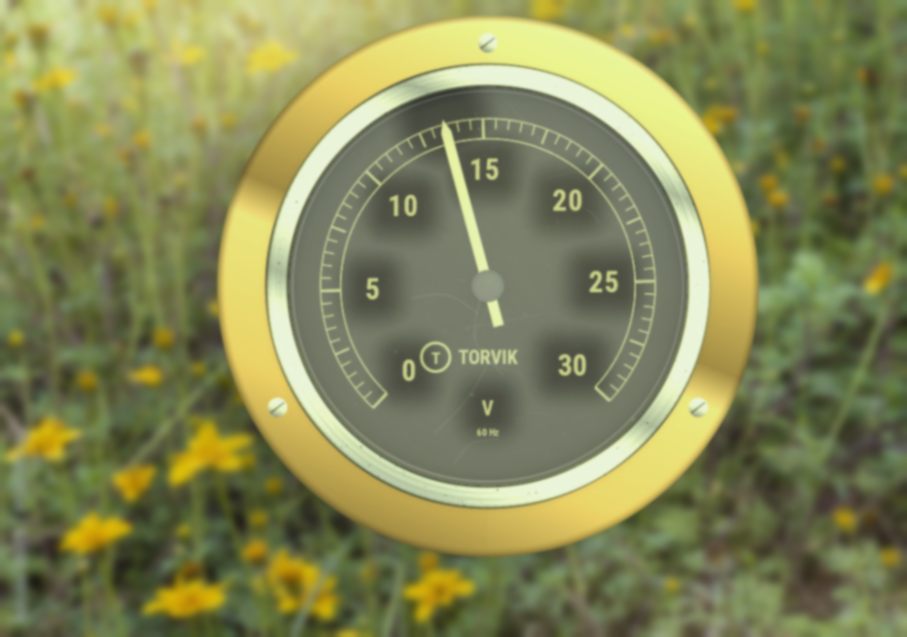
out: 13.5 V
